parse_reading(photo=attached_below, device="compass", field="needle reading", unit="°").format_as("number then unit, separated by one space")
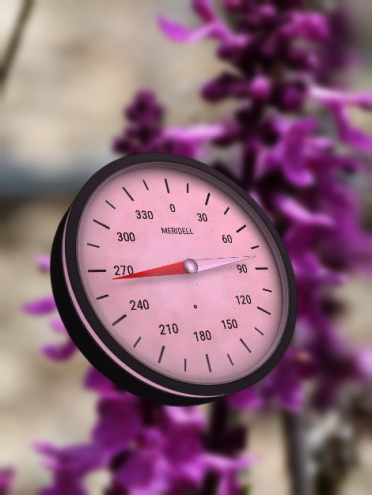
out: 262.5 °
